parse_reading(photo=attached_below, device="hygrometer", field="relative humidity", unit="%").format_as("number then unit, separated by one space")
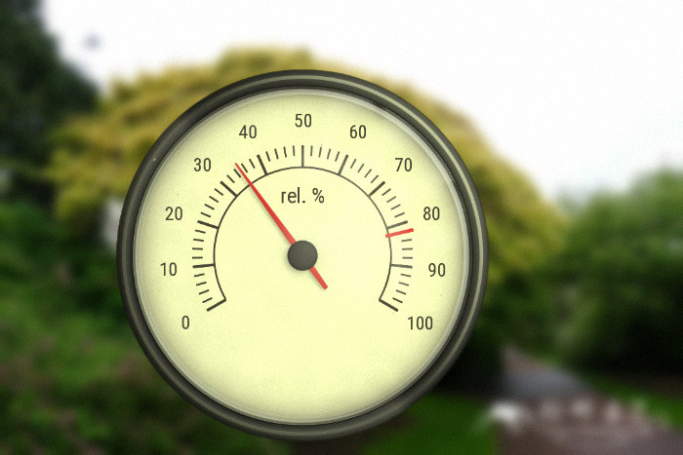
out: 35 %
